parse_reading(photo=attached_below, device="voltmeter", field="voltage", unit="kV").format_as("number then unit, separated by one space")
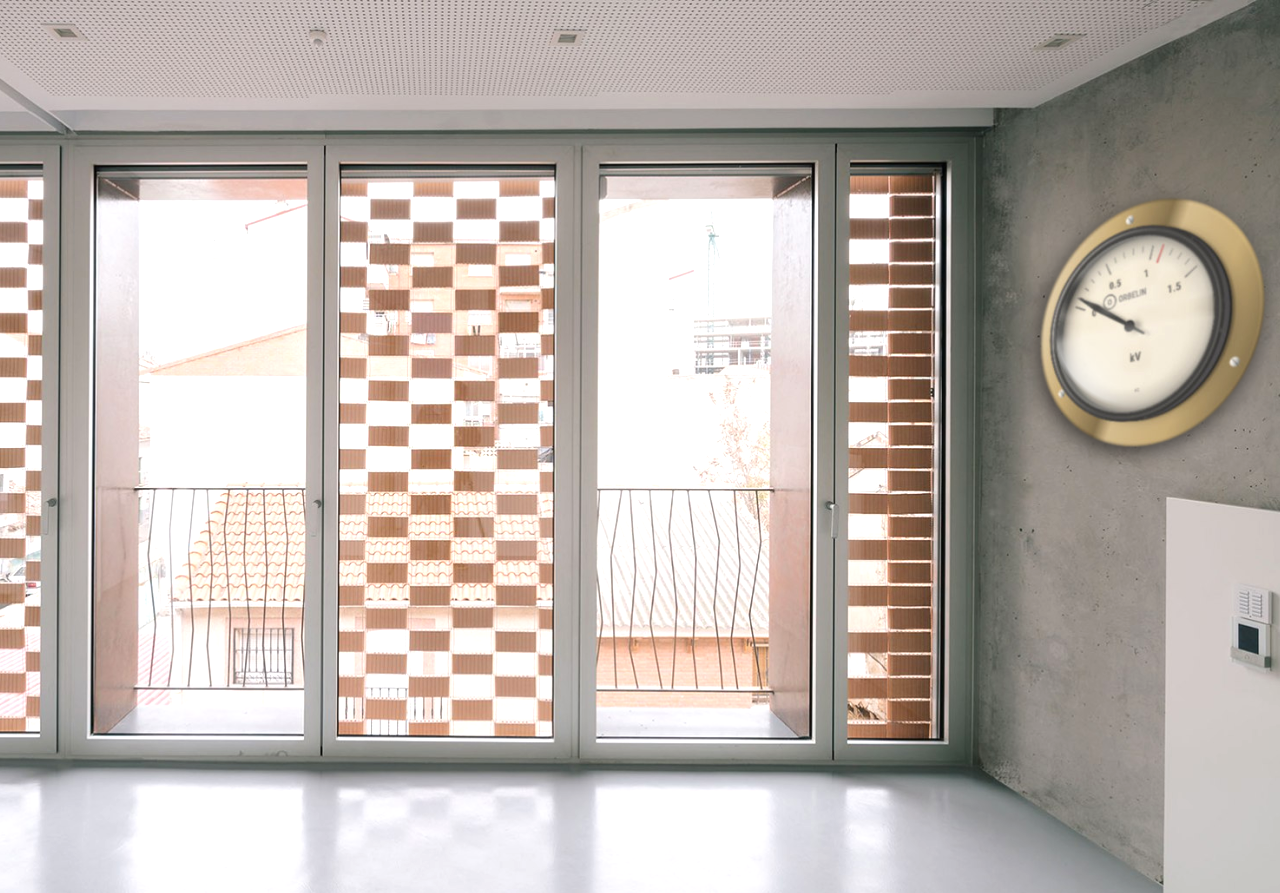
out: 0.1 kV
